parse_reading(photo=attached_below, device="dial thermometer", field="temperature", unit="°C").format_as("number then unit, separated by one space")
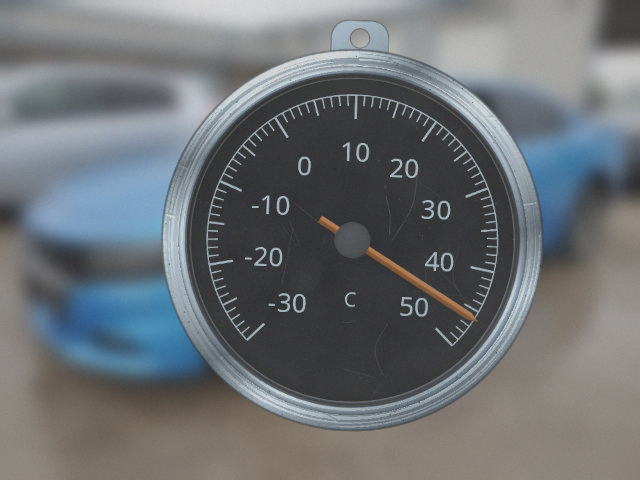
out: 46 °C
